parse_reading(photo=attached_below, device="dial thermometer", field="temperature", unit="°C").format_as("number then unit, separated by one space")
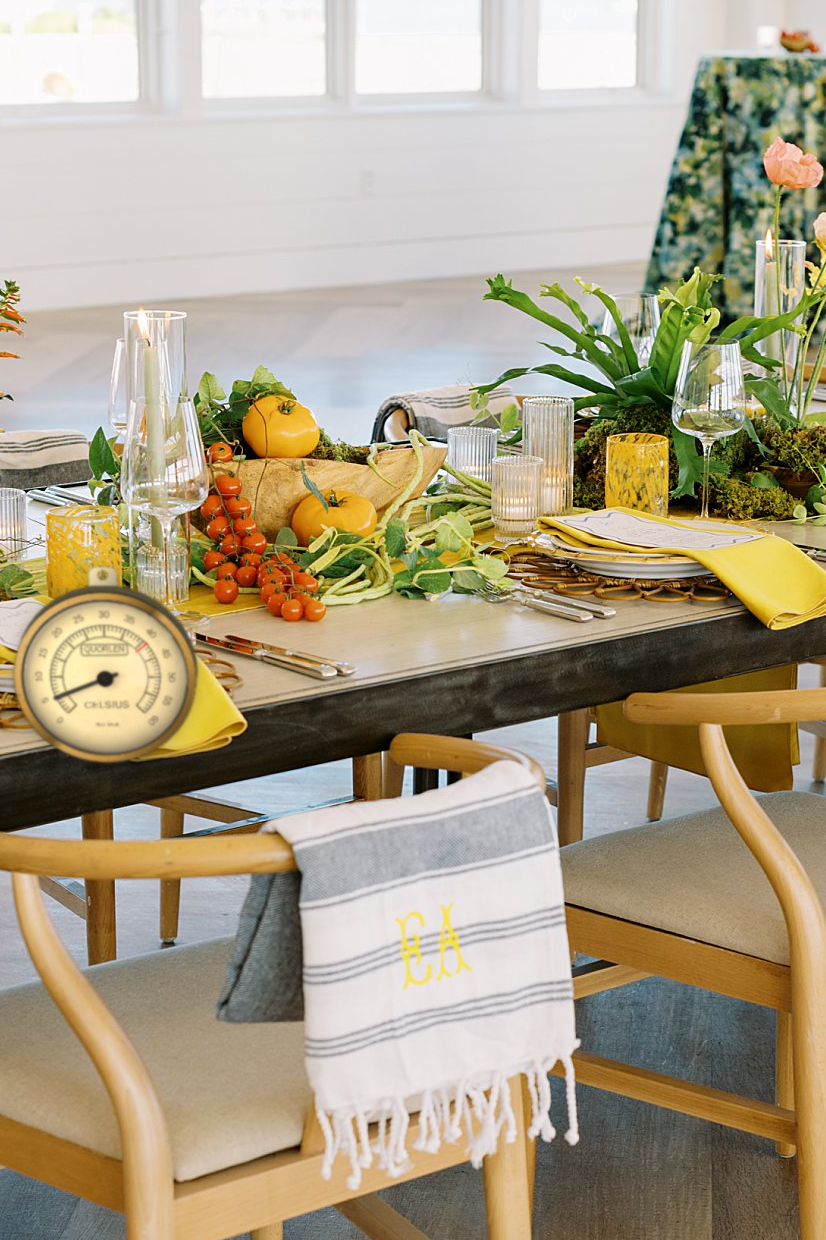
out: 5 °C
